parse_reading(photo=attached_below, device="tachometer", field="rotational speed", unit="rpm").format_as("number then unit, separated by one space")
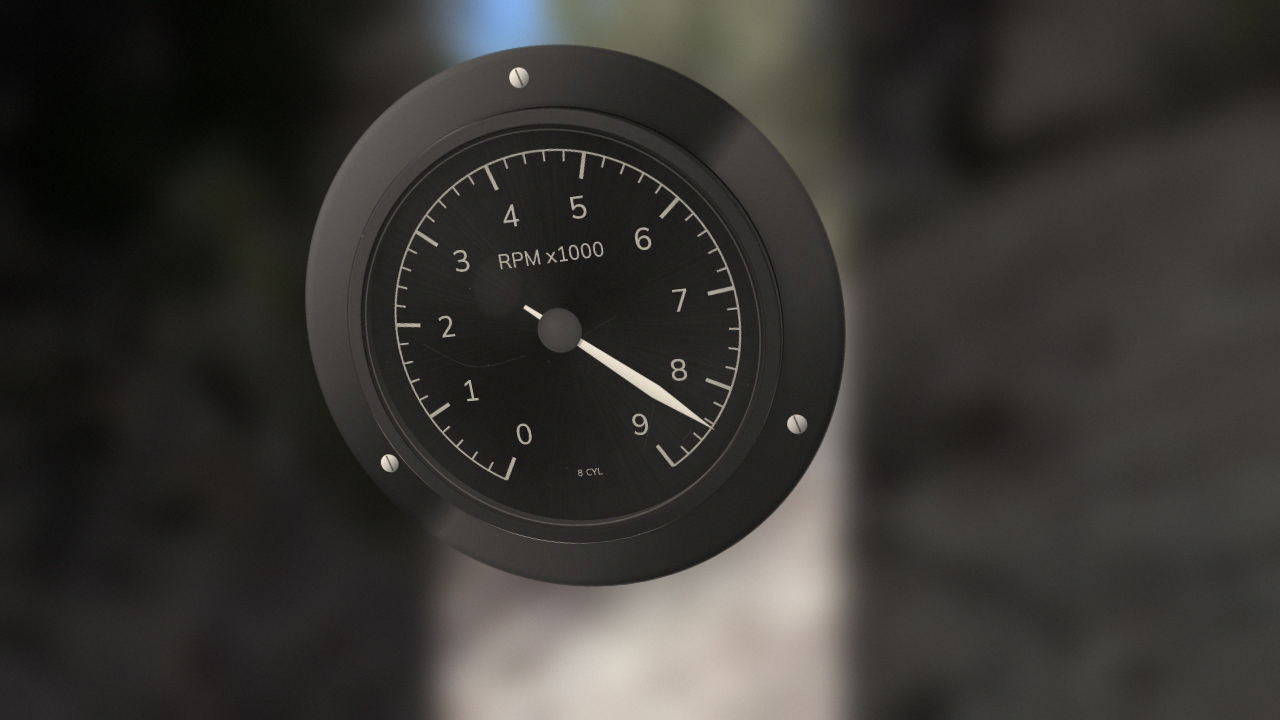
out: 8400 rpm
